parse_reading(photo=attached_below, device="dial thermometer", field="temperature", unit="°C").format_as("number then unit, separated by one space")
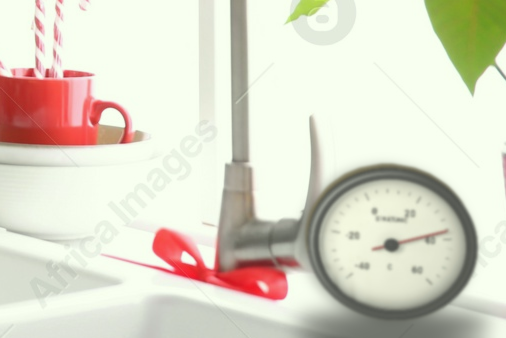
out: 36 °C
